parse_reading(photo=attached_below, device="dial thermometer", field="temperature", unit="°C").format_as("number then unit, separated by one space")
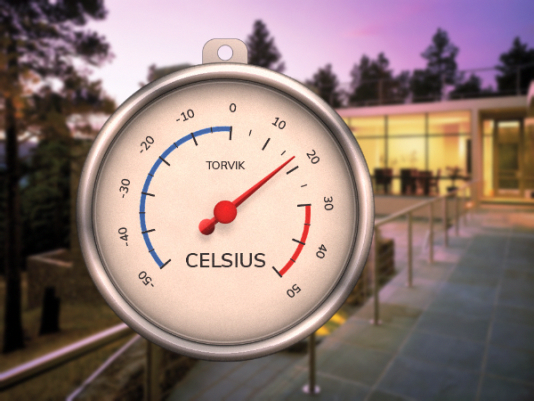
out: 17.5 °C
